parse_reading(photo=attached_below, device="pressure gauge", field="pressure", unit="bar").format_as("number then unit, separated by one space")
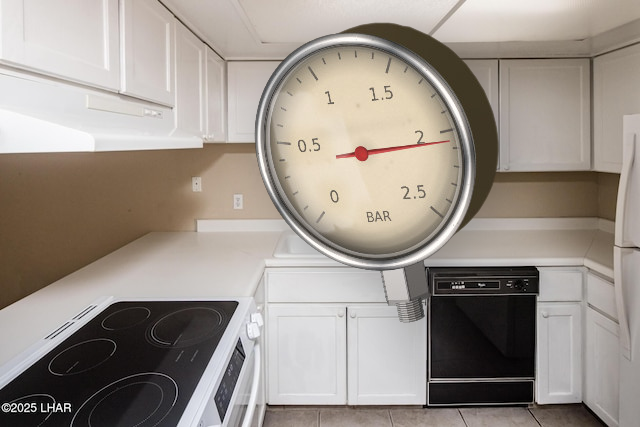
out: 2.05 bar
